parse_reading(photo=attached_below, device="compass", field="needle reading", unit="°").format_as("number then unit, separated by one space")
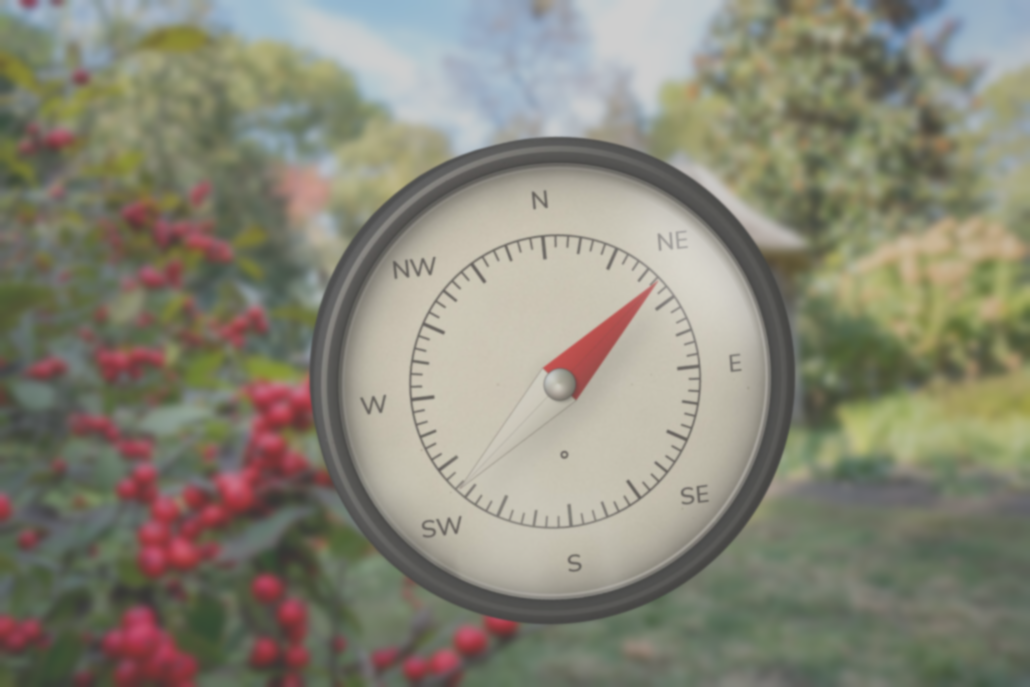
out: 50 °
